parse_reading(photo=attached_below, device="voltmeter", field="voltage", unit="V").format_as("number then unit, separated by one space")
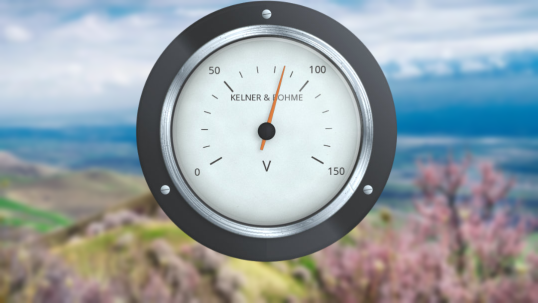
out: 85 V
